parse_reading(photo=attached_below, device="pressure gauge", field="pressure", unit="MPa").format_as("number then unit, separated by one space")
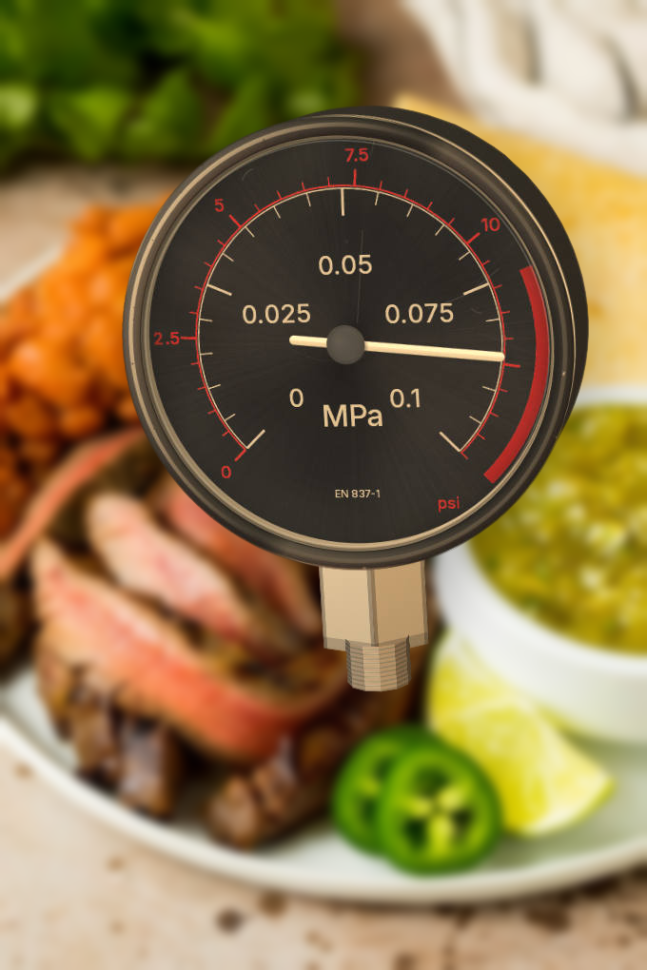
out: 0.085 MPa
